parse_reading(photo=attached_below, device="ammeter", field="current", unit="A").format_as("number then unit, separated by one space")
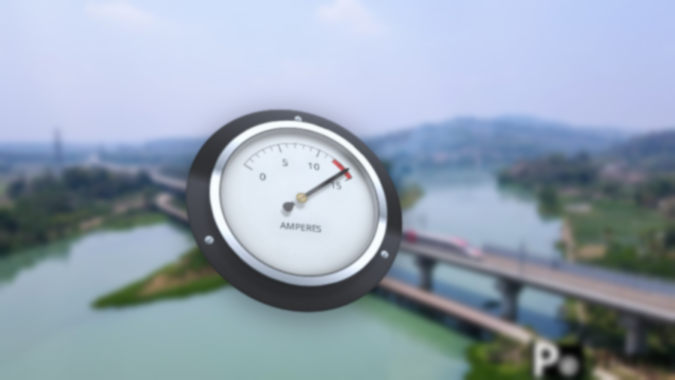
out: 14 A
